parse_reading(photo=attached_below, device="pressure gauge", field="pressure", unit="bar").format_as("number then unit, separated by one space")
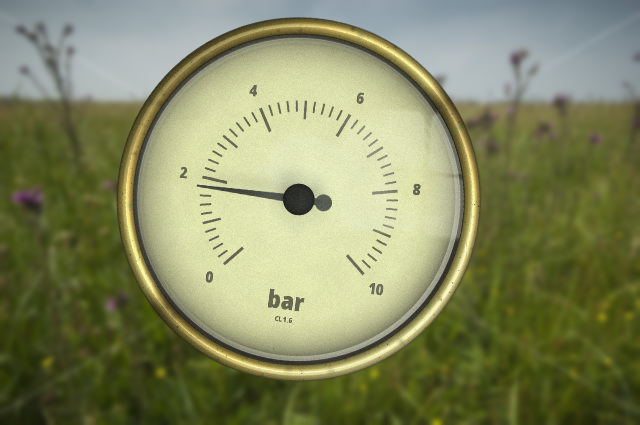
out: 1.8 bar
